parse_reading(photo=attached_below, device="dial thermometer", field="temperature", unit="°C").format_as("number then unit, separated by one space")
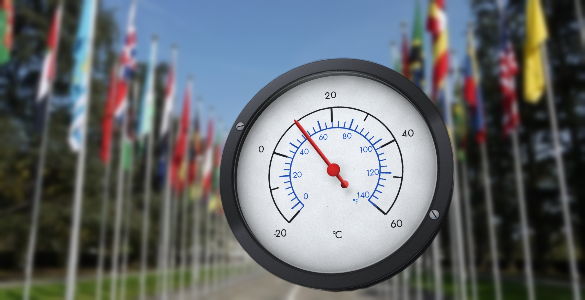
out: 10 °C
